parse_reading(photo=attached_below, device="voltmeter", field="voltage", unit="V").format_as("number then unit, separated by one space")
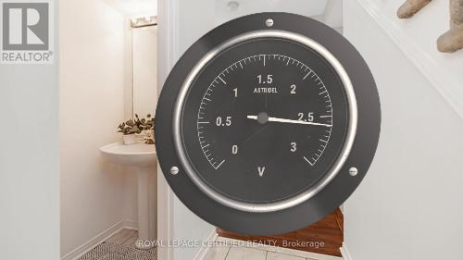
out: 2.6 V
